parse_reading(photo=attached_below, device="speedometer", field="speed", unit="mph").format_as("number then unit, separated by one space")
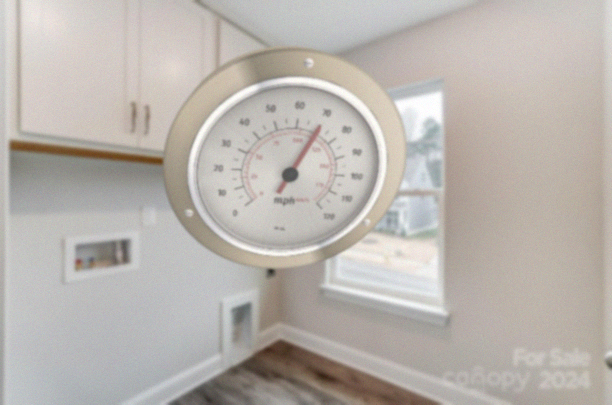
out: 70 mph
